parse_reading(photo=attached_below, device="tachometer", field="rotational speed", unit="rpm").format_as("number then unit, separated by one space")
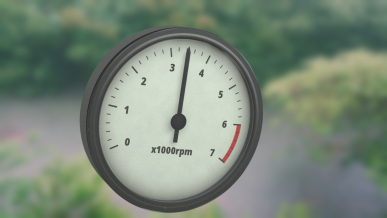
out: 3400 rpm
